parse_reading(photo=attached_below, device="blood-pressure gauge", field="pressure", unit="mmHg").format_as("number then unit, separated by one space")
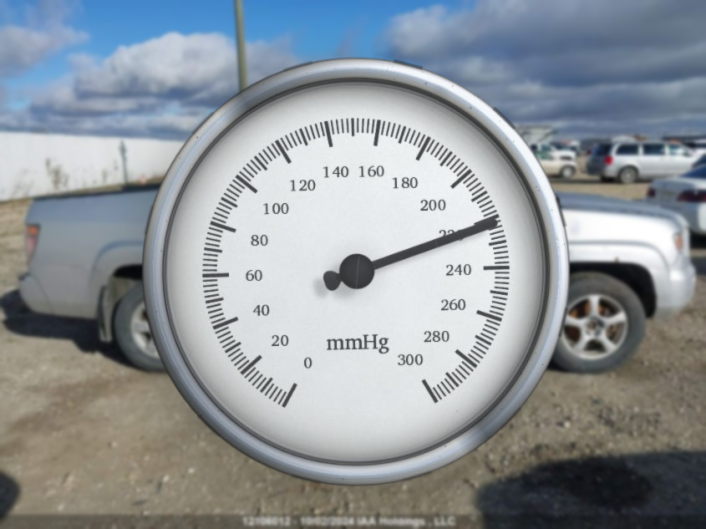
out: 222 mmHg
